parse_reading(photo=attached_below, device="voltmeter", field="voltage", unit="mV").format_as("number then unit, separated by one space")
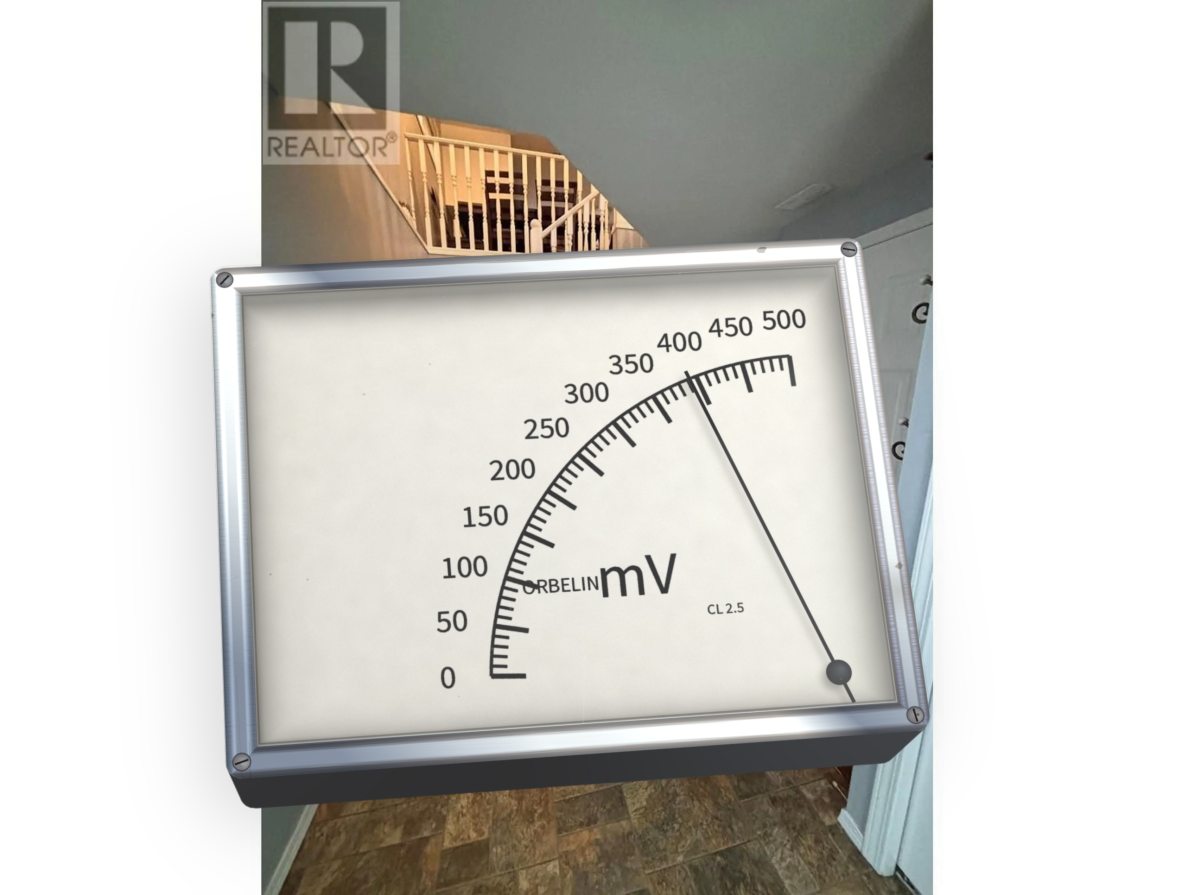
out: 390 mV
